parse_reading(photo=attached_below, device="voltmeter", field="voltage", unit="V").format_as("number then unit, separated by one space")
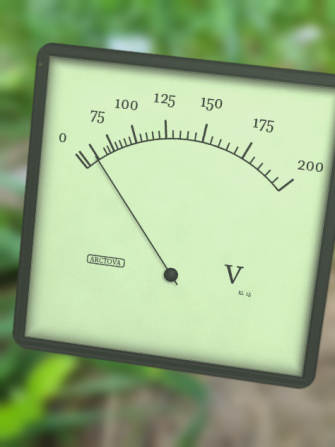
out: 50 V
